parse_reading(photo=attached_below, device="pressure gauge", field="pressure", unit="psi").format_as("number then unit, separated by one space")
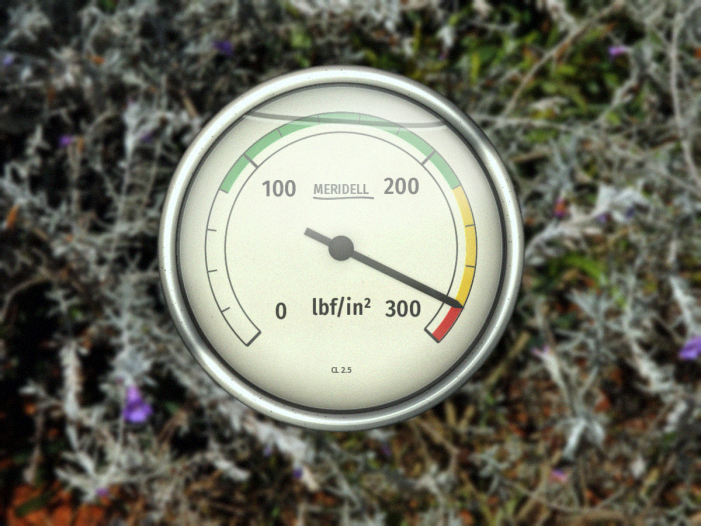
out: 280 psi
